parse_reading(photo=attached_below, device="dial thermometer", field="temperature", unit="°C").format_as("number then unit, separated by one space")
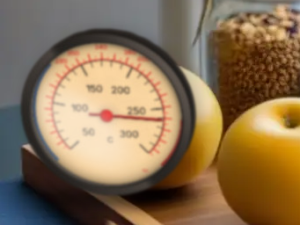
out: 260 °C
